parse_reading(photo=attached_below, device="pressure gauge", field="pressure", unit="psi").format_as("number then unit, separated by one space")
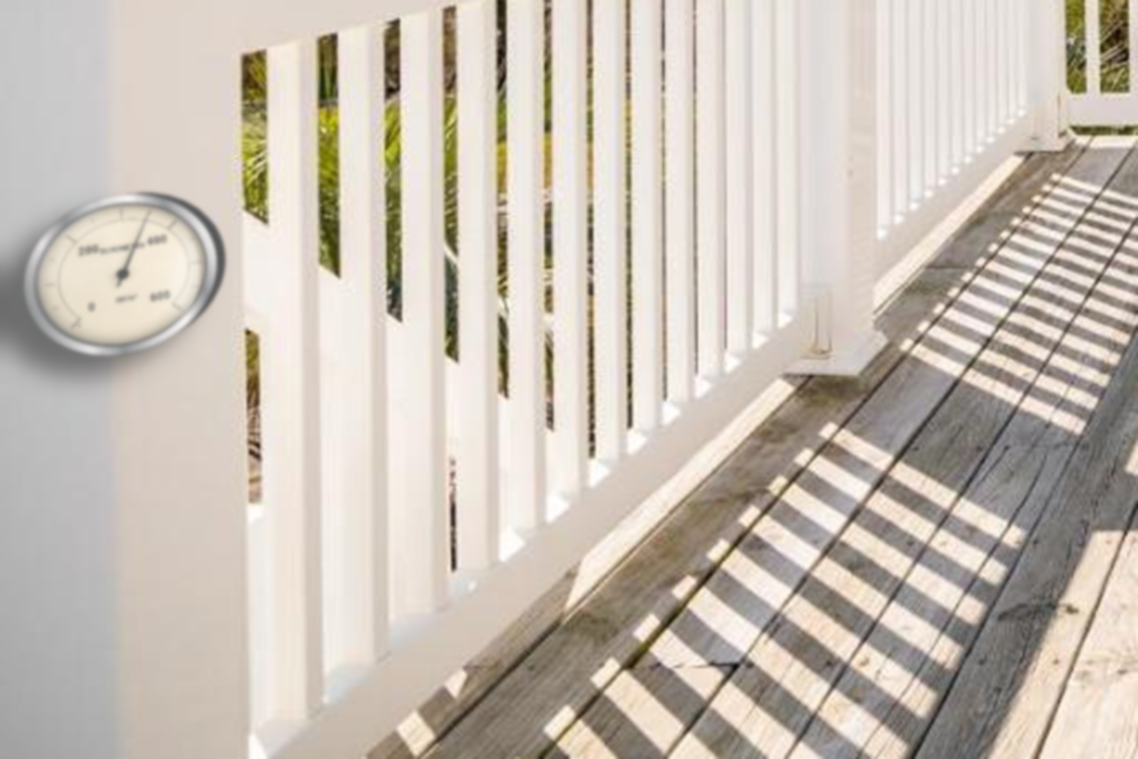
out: 350 psi
